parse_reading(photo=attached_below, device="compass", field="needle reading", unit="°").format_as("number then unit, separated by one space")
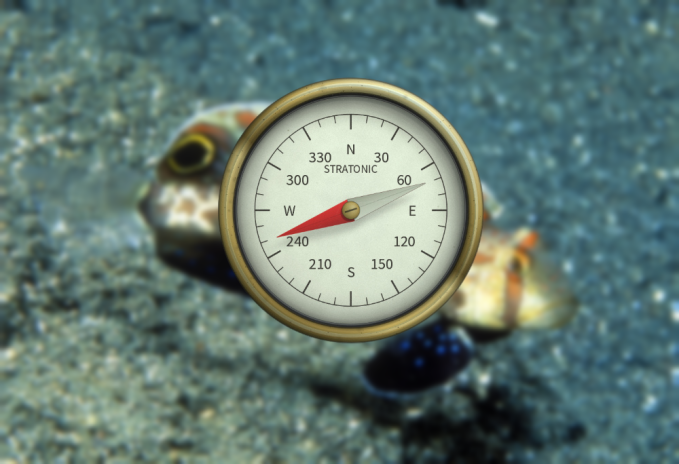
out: 250 °
